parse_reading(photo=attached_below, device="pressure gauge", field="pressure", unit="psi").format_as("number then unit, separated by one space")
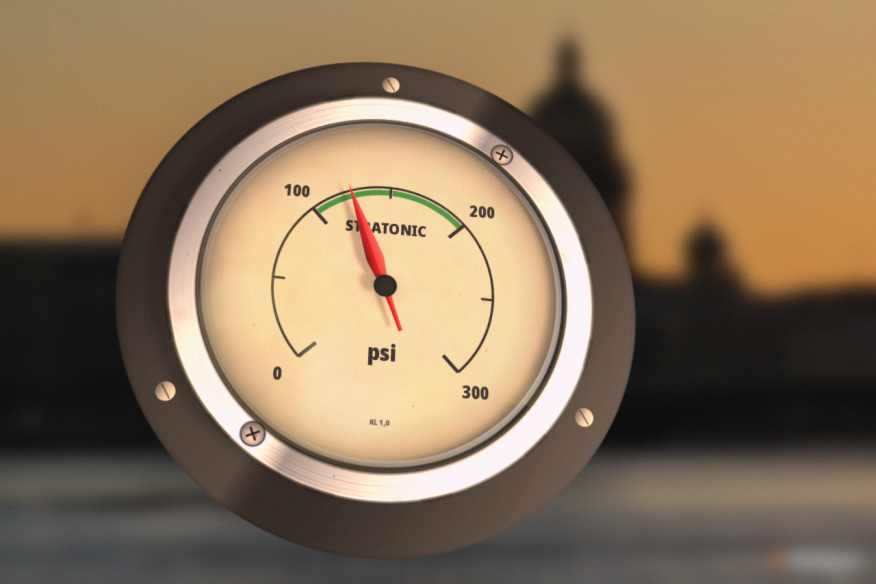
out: 125 psi
